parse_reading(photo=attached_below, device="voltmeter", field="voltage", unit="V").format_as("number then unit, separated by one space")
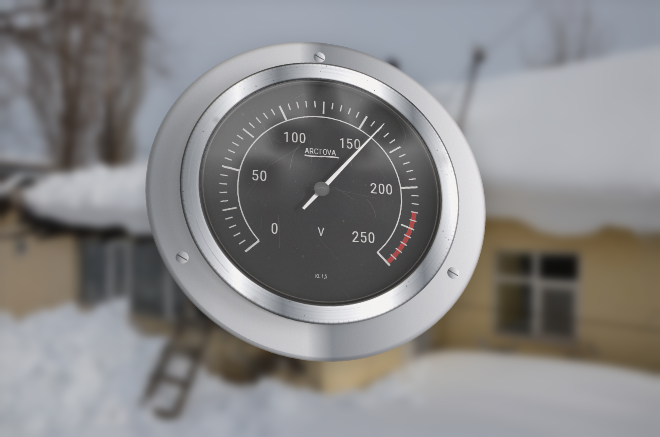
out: 160 V
